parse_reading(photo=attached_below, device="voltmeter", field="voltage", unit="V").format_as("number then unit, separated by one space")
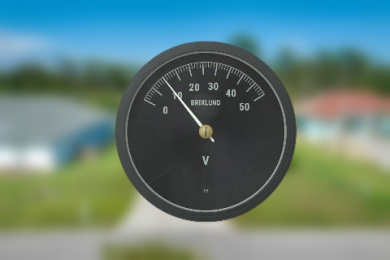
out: 10 V
